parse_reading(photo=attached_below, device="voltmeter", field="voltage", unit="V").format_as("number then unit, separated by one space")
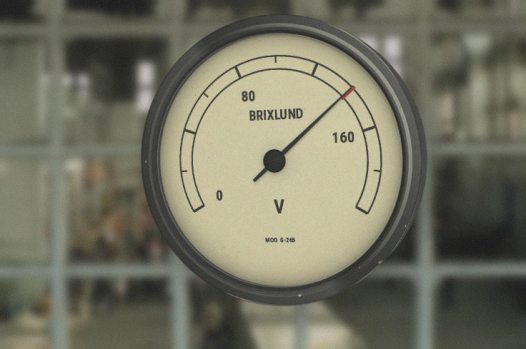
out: 140 V
